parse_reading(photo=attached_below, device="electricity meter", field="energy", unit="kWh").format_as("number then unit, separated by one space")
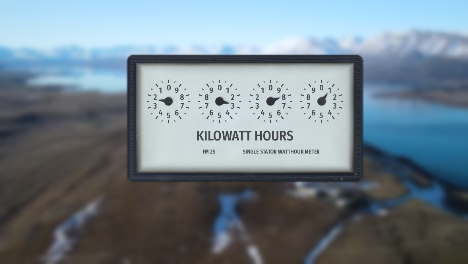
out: 2281 kWh
